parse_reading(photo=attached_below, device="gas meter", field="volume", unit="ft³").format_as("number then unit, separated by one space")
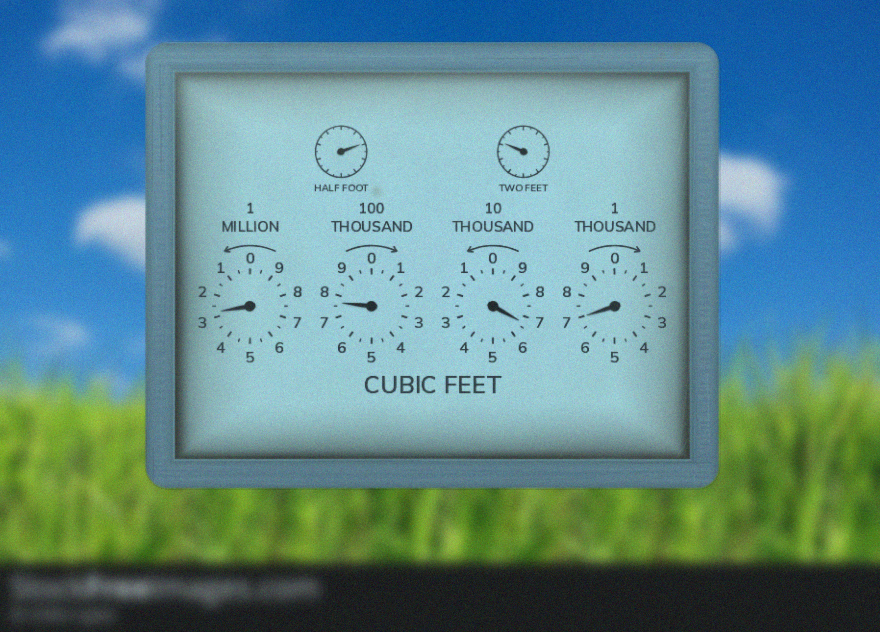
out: 276700 ft³
